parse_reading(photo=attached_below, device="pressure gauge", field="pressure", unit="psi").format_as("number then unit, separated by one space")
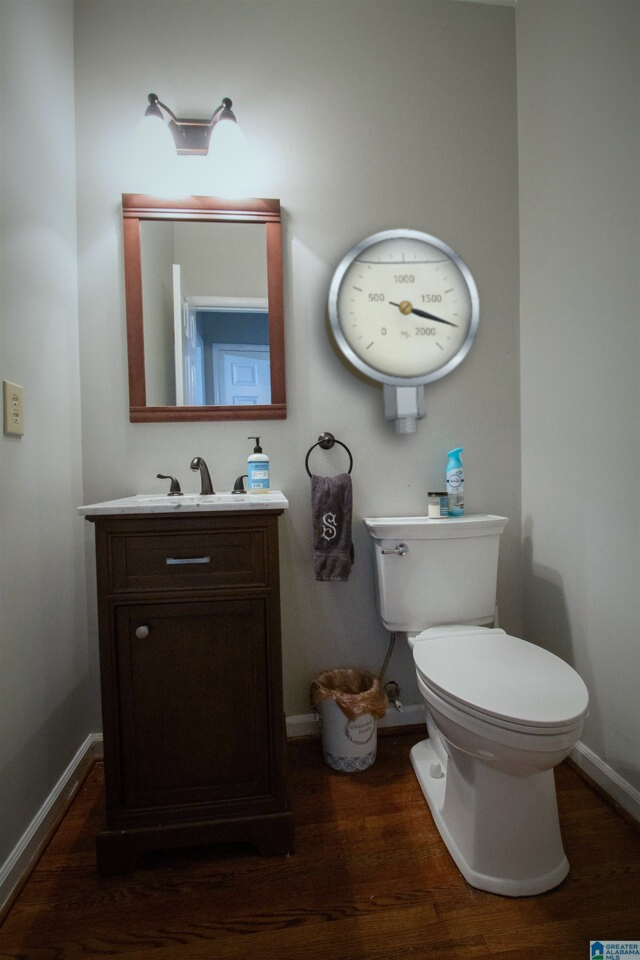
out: 1800 psi
